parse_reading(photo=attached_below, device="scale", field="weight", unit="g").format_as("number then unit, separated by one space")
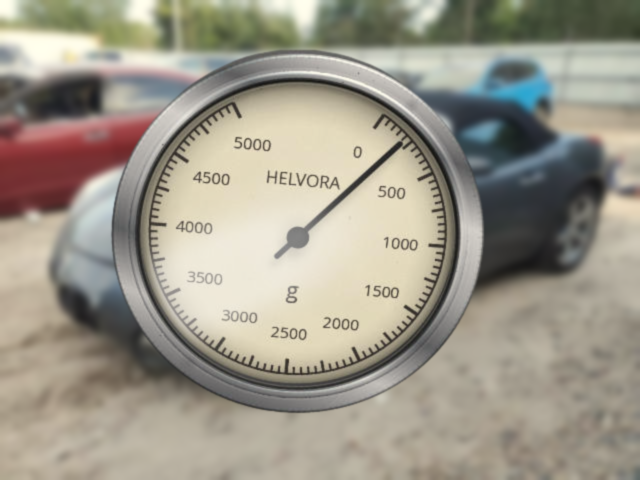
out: 200 g
